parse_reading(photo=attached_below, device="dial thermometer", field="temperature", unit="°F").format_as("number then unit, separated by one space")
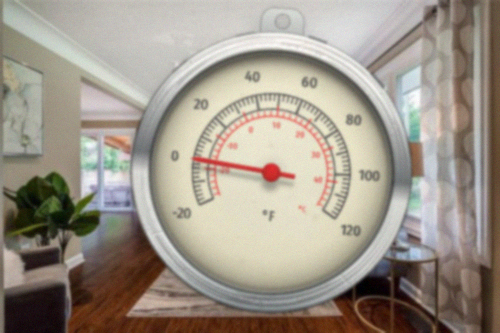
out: 0 °F
